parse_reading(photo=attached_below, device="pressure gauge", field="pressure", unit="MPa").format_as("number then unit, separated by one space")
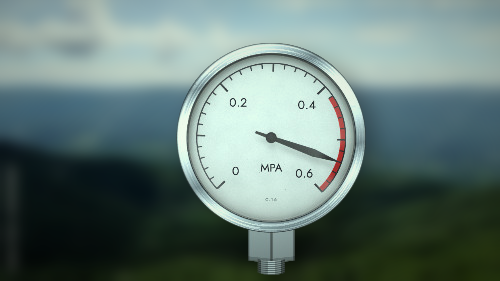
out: 0.54 MPa
